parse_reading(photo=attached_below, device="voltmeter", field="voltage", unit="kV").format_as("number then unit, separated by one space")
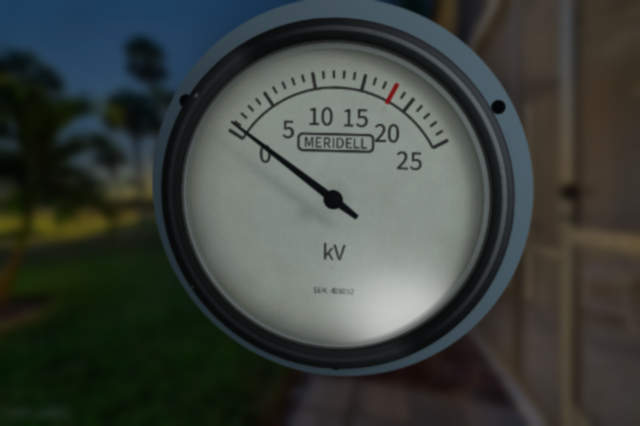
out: 1 kV
